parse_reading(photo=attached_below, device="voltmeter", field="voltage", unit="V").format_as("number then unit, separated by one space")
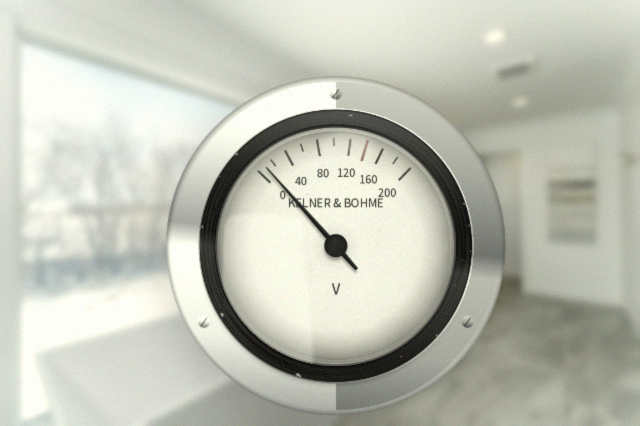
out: 10 V
